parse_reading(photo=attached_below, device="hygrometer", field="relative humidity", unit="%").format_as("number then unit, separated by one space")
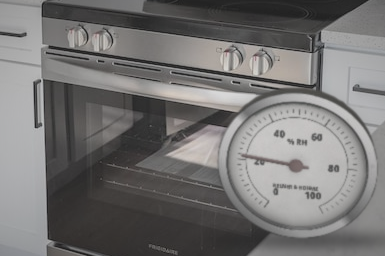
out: 22 %
